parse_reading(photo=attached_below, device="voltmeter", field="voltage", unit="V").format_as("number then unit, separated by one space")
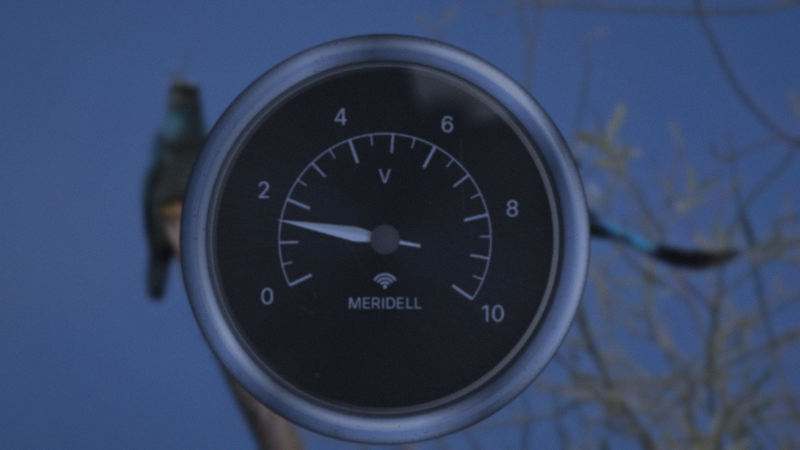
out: 1.5 V
